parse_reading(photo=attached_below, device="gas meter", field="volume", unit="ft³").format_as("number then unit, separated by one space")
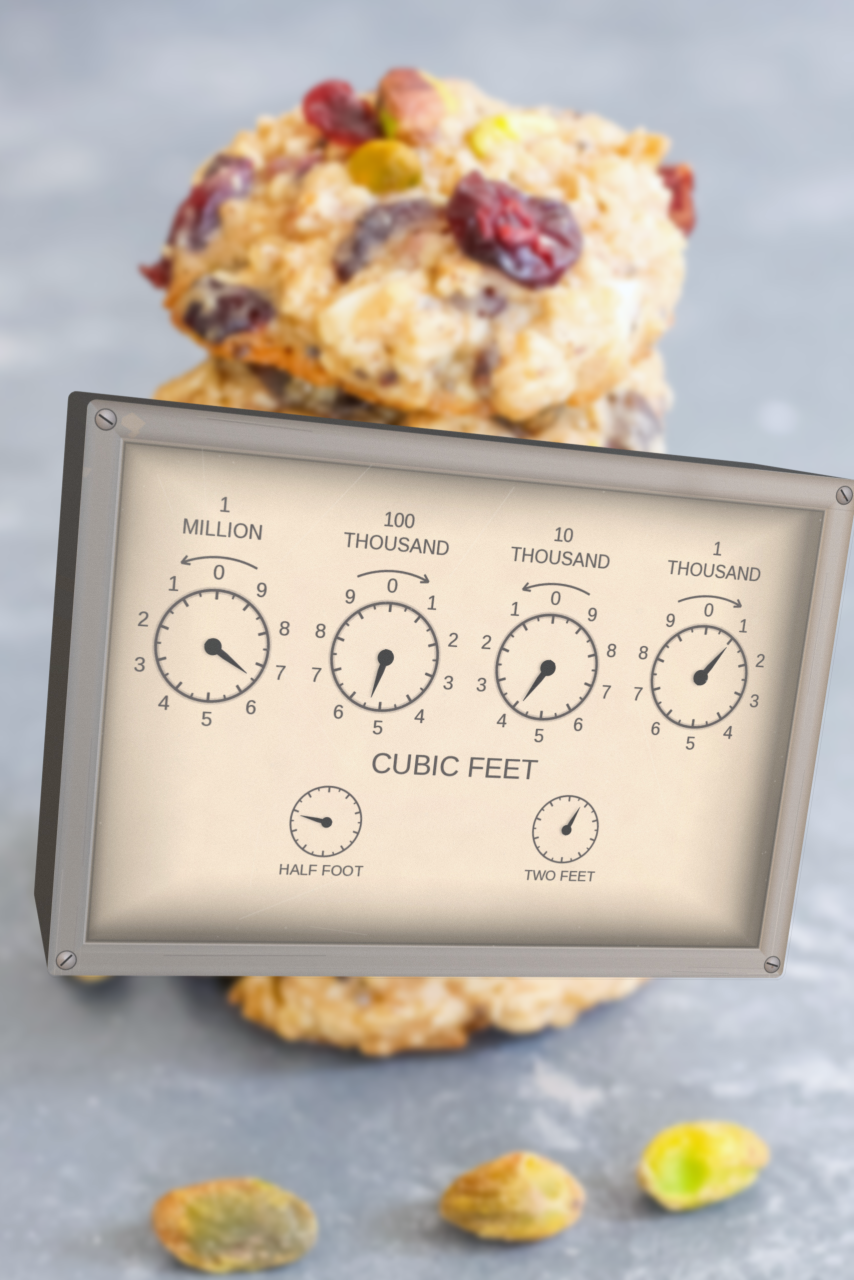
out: 654100 ft³
